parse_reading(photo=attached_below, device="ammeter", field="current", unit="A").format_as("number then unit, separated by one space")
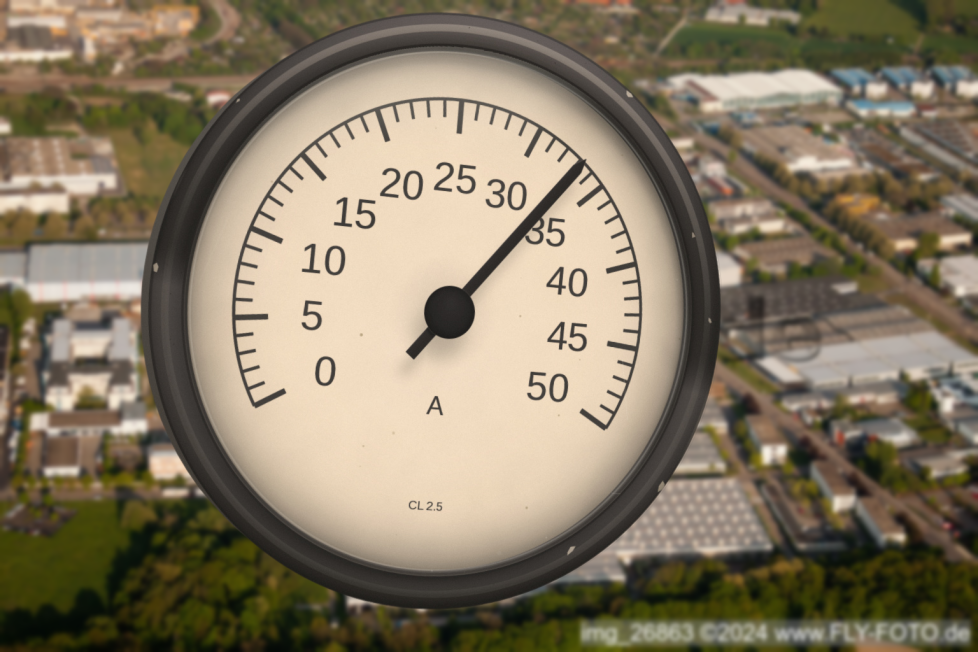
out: 33 A
